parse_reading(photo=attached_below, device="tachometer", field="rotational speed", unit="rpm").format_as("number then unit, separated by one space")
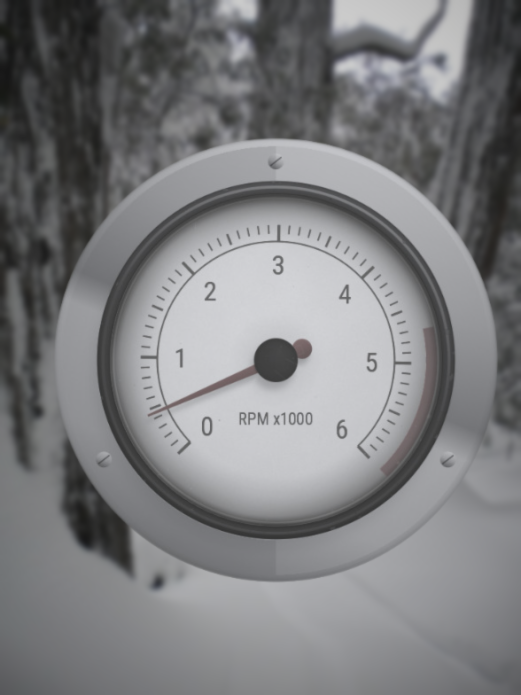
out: 450 rpm
